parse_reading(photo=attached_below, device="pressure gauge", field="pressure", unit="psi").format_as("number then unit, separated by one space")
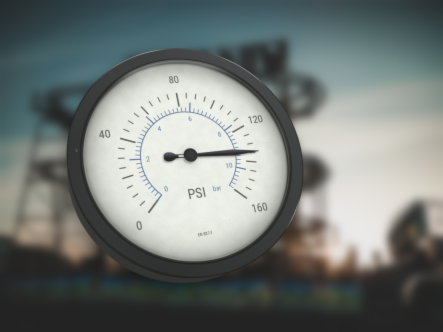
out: 135 psi
